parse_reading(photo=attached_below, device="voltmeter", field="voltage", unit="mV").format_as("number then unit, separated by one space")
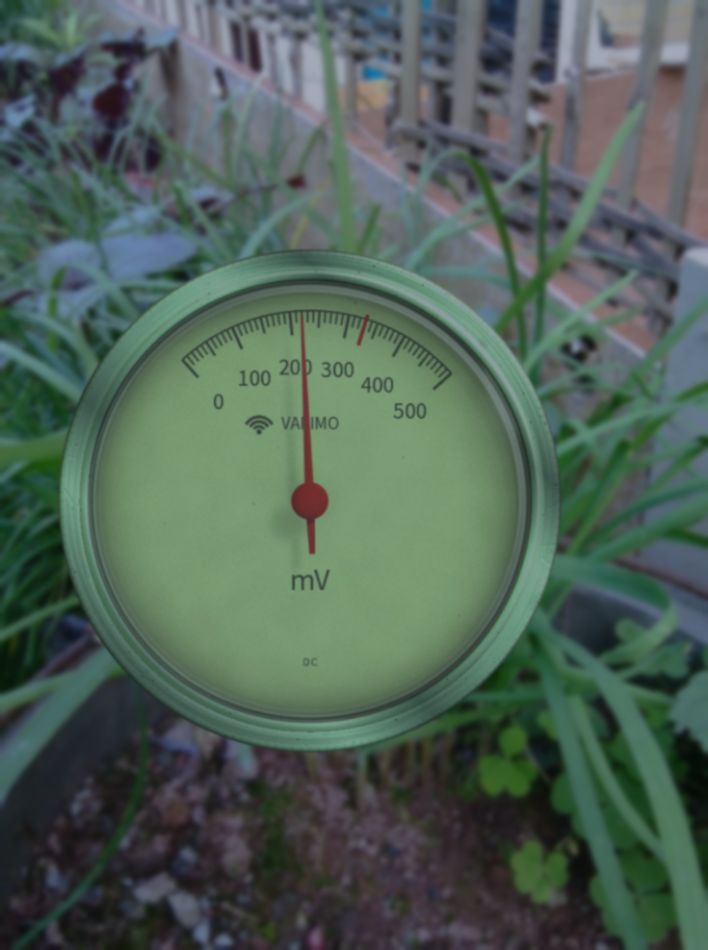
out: 220 mV
